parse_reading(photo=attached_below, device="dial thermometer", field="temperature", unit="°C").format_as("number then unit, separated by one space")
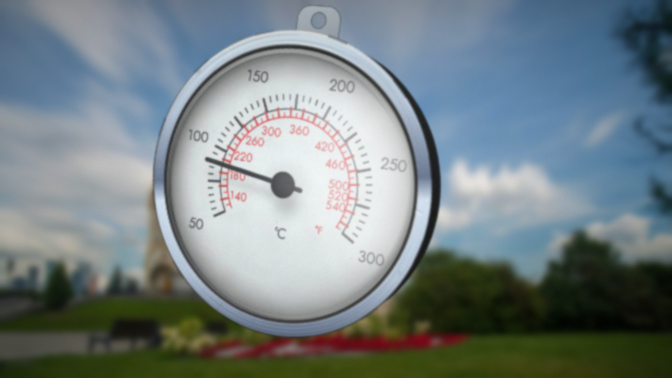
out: 90 °C
